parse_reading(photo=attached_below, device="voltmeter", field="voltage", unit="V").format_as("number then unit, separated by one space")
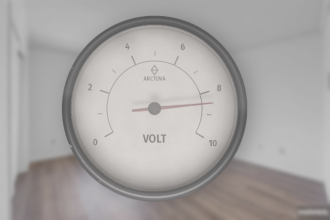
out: 8.5 V
